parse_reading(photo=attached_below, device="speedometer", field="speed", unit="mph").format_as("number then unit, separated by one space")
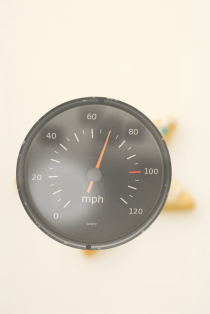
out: 70 mph
